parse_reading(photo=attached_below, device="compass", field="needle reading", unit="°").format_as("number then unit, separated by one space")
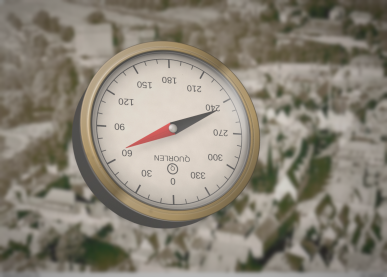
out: 65 °
